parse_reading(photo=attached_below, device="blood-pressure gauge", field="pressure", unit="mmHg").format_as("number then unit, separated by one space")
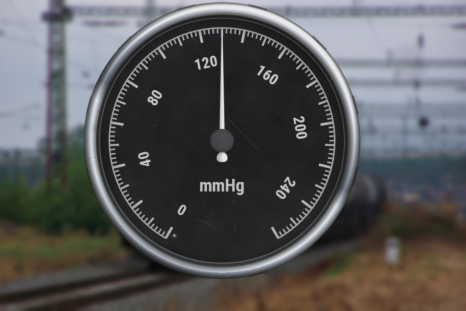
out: 130 mmHg
